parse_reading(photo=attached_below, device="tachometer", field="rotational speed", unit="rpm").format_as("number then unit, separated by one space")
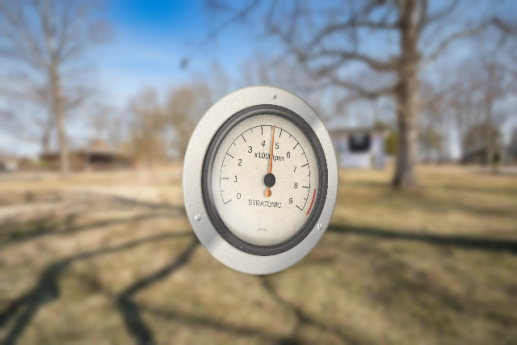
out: 4500 rpm
